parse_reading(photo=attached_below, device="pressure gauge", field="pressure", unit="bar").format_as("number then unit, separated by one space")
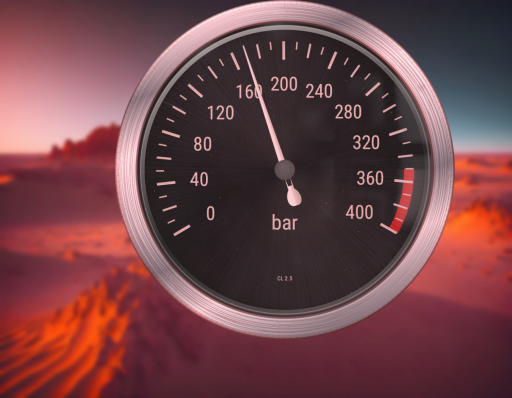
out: 170 bar
